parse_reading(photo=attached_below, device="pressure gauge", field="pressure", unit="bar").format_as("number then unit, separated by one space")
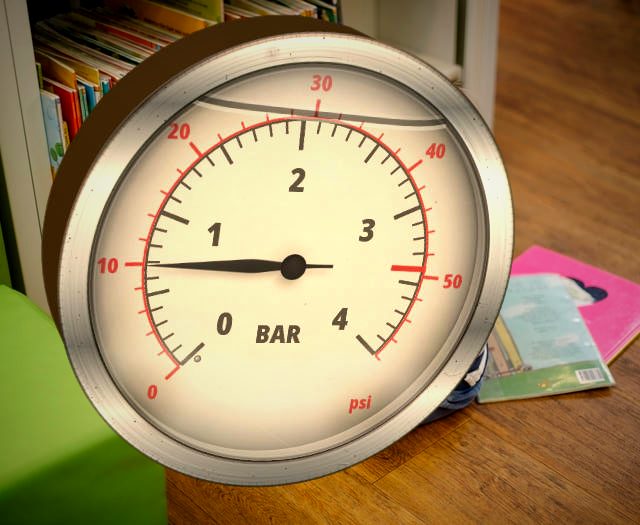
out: 0.7 bar
